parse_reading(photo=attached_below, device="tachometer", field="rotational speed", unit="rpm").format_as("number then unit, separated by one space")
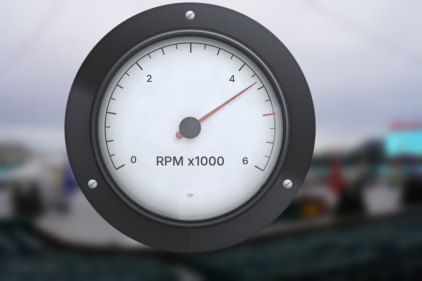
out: 4375 rpm
